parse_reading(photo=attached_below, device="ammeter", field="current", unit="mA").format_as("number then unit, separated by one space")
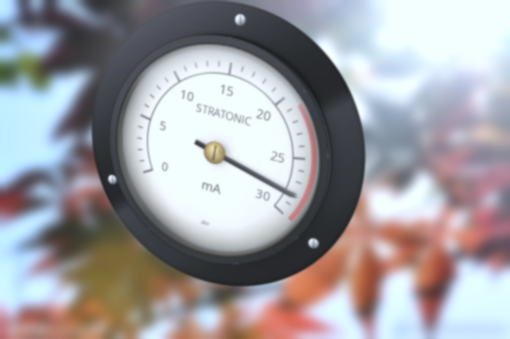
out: 28 mA
